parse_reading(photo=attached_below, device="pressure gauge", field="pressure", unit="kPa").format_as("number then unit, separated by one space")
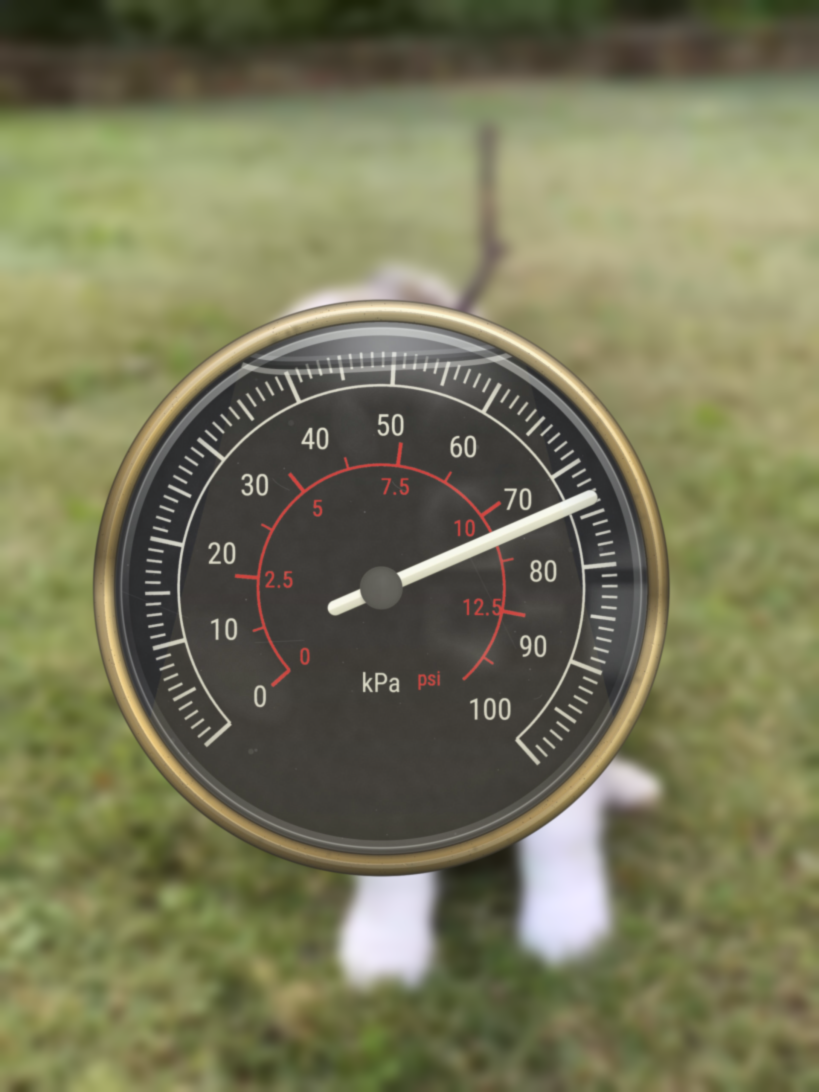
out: 73.5 kPa
